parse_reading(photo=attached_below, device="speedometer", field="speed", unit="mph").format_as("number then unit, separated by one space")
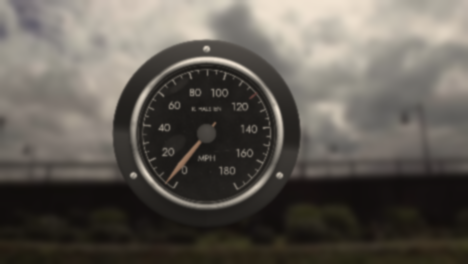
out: 5 mph
